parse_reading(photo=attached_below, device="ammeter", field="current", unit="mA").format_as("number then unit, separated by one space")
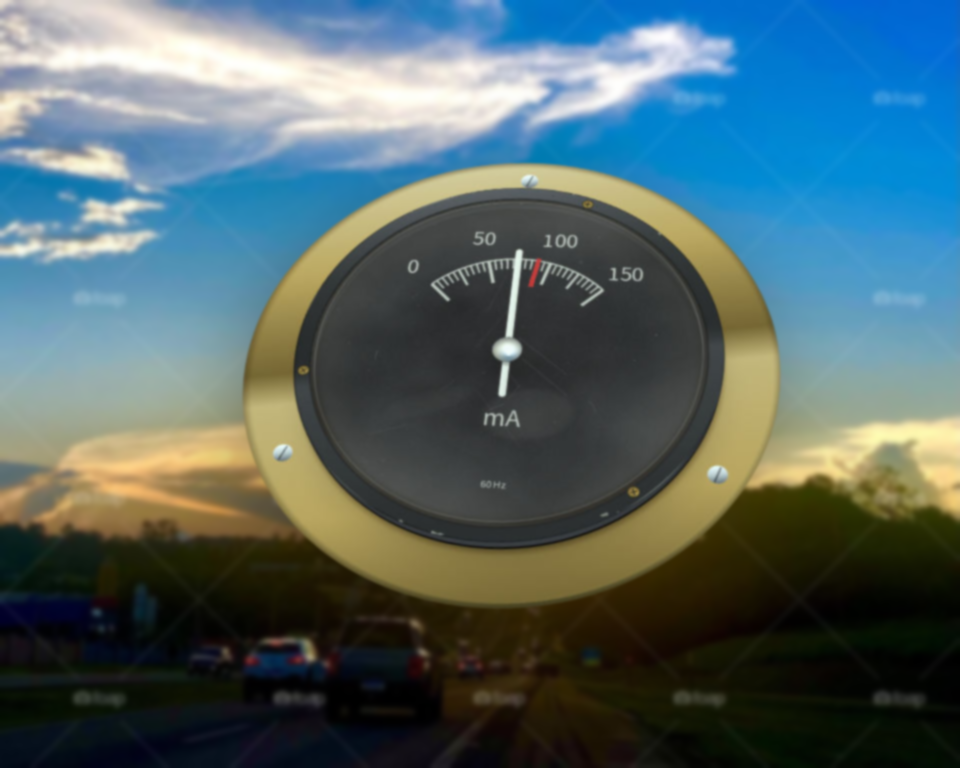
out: 75 mA
